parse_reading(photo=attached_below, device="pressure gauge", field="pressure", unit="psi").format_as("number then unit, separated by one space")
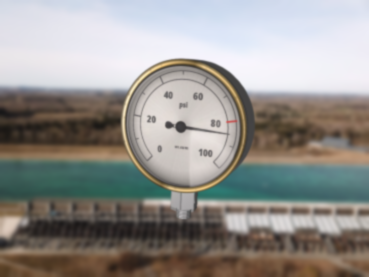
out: 85 psi
